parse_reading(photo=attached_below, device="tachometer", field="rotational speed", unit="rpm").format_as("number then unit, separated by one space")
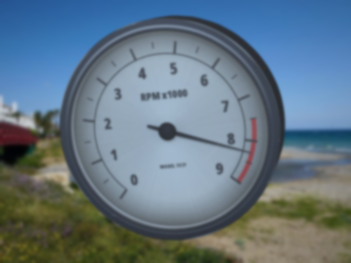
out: 8250 rpm
